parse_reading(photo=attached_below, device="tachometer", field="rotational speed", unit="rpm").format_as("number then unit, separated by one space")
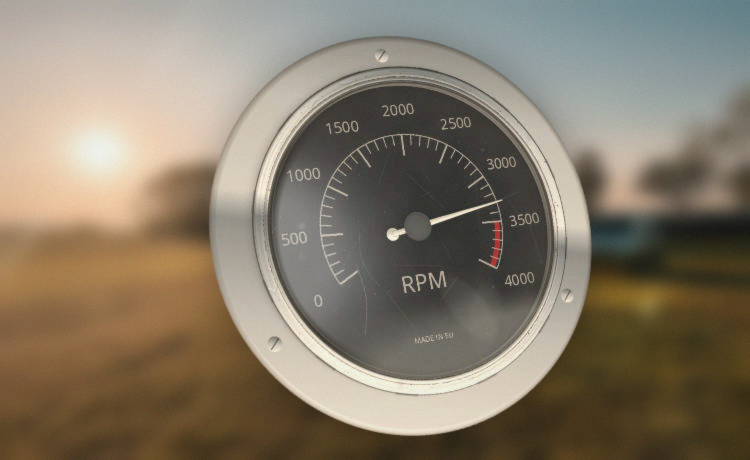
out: 3300 rpm
